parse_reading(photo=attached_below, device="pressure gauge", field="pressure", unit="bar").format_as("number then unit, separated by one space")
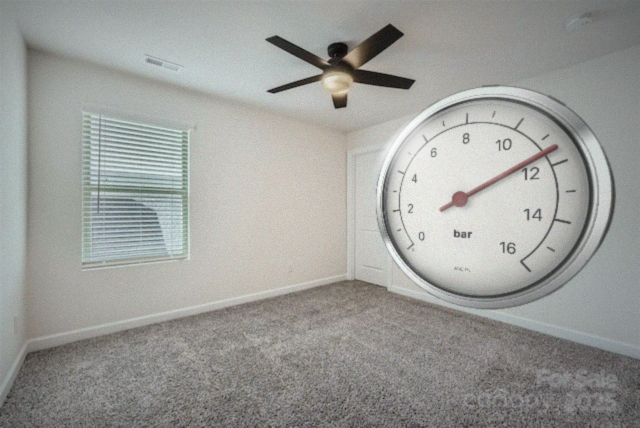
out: 11.5 bar
